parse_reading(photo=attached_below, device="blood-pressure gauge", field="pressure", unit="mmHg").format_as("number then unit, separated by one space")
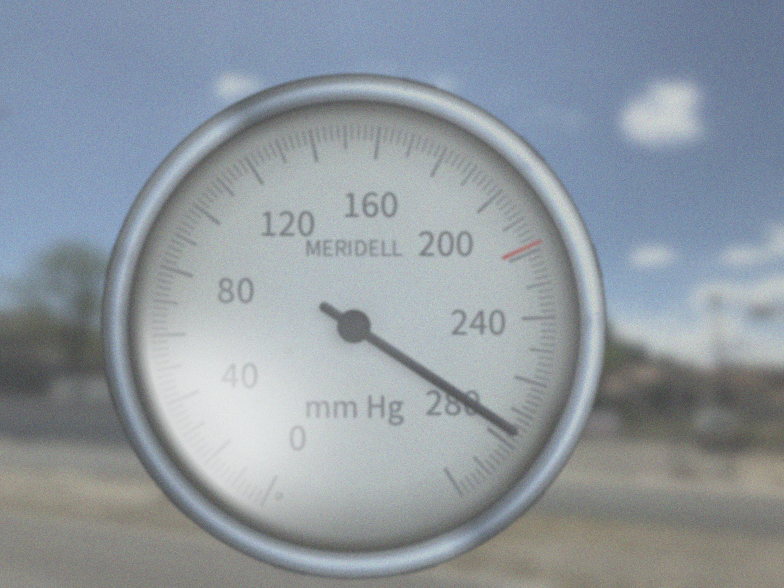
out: 276 mmHg
